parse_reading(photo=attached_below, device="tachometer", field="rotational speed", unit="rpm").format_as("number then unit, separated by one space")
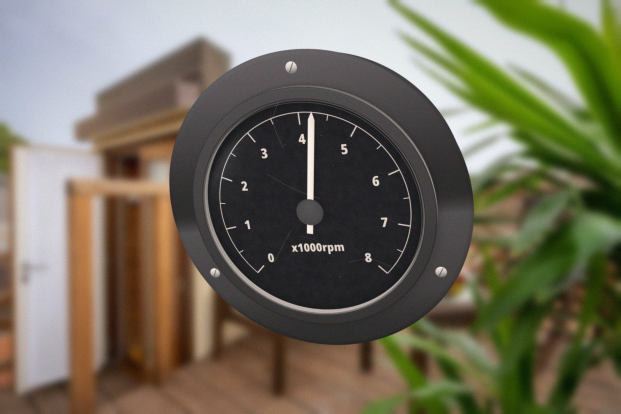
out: 4250 rpm
